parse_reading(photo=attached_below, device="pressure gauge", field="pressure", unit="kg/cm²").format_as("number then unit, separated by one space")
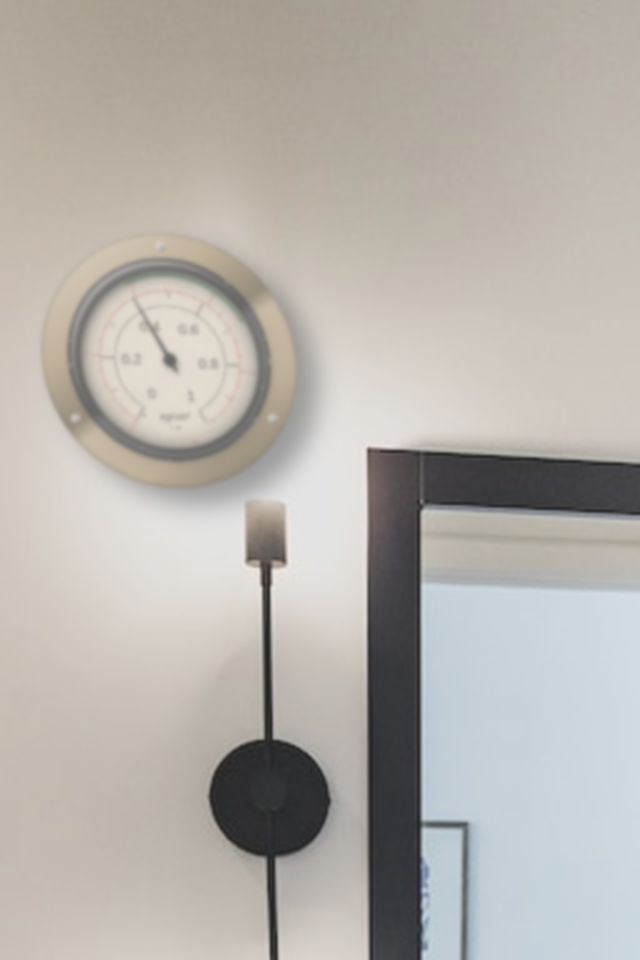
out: 0.4 kg/cm²
